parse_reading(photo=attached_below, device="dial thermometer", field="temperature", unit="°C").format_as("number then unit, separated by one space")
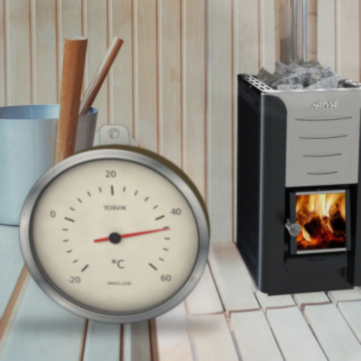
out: 44 °C
